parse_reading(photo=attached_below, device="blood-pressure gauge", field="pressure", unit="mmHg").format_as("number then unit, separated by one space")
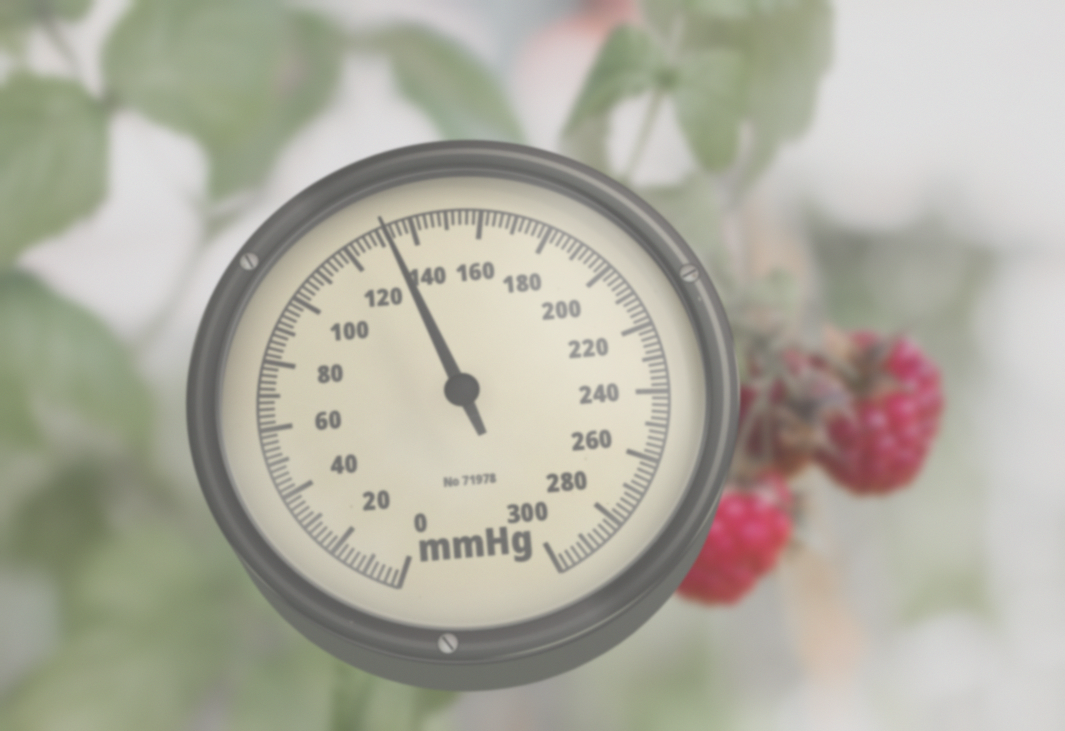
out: 132 mmHg
